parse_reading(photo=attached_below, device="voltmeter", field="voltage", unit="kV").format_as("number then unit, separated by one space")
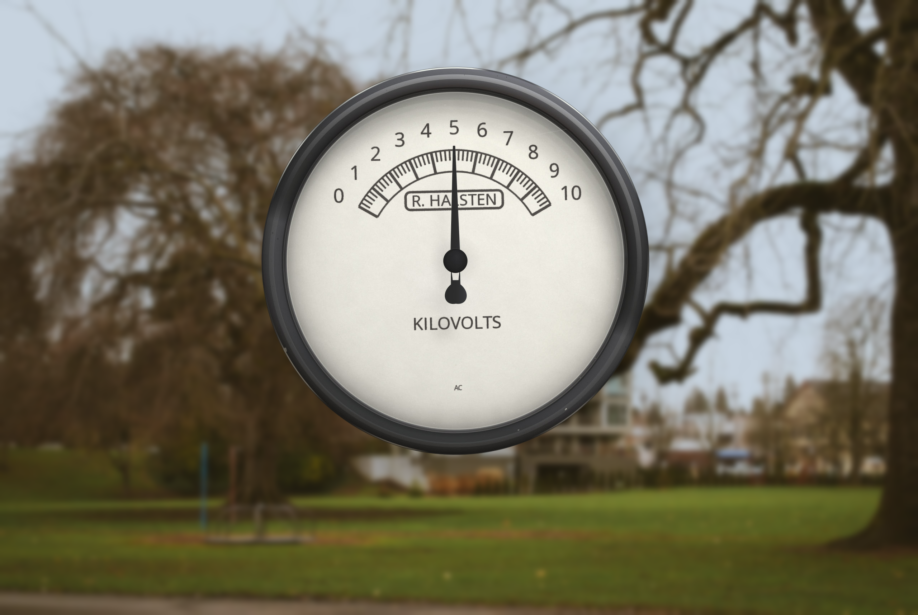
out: 5 kV
